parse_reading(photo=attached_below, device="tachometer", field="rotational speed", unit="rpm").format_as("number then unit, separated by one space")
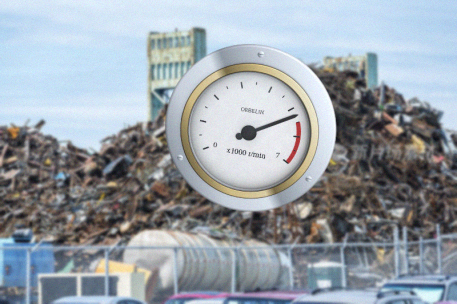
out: 5250 rpm
